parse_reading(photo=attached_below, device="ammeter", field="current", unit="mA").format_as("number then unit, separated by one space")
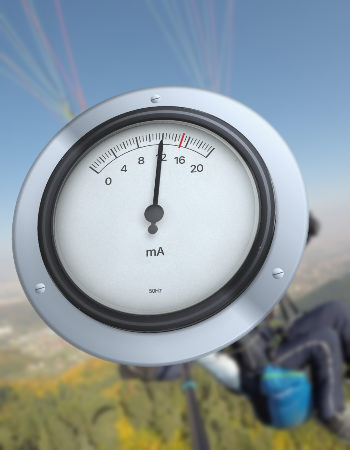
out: 12 mA
